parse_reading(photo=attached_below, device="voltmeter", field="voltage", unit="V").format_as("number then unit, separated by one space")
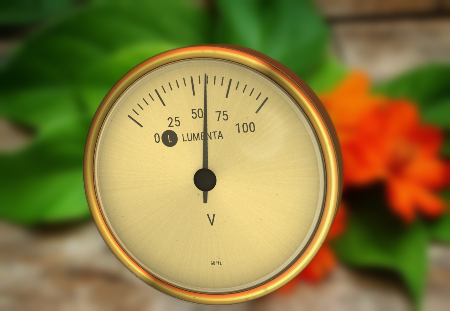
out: 60 V
